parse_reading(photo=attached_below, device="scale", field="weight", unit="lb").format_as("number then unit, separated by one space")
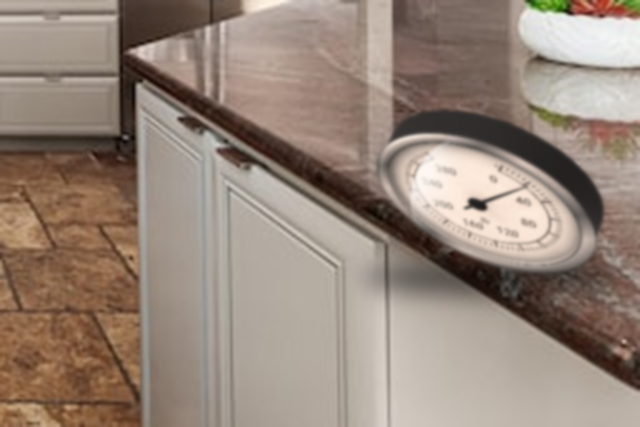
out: 20 lb
